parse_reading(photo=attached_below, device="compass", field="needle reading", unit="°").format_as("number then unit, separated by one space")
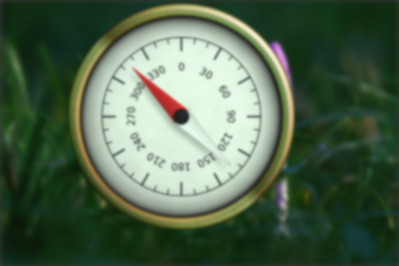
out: 315 °
